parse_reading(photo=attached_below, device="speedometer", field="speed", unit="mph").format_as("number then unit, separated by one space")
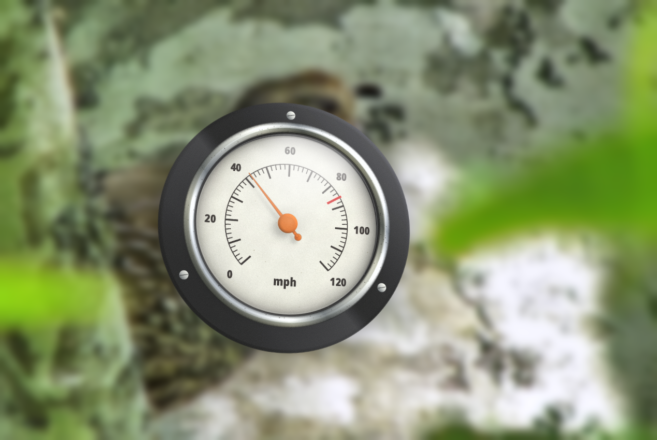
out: 42 mph
